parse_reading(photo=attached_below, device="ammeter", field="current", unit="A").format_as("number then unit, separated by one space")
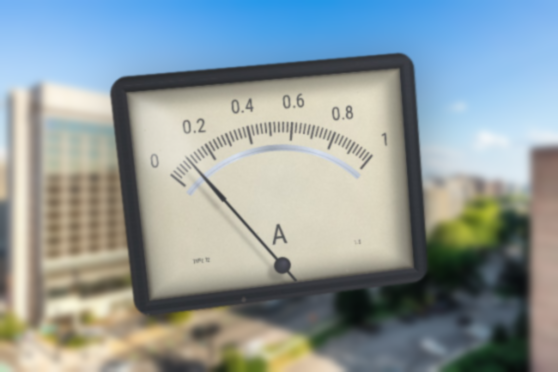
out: 0.1 A
